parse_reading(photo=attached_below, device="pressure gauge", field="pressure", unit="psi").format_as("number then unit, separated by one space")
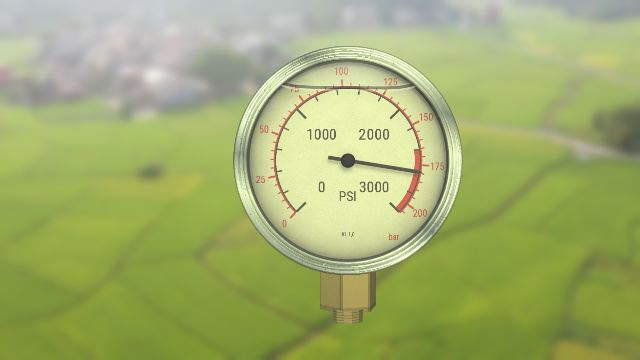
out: 2600 psi
